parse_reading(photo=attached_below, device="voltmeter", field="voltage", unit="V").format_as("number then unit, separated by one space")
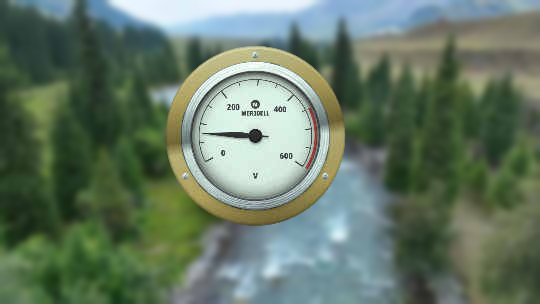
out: 75 V
